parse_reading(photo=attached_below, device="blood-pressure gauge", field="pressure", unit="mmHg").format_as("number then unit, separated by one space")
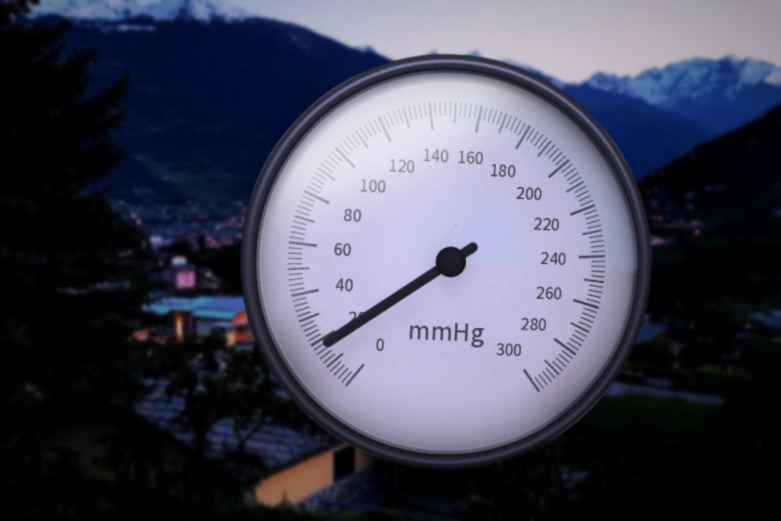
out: 18 mmHg
